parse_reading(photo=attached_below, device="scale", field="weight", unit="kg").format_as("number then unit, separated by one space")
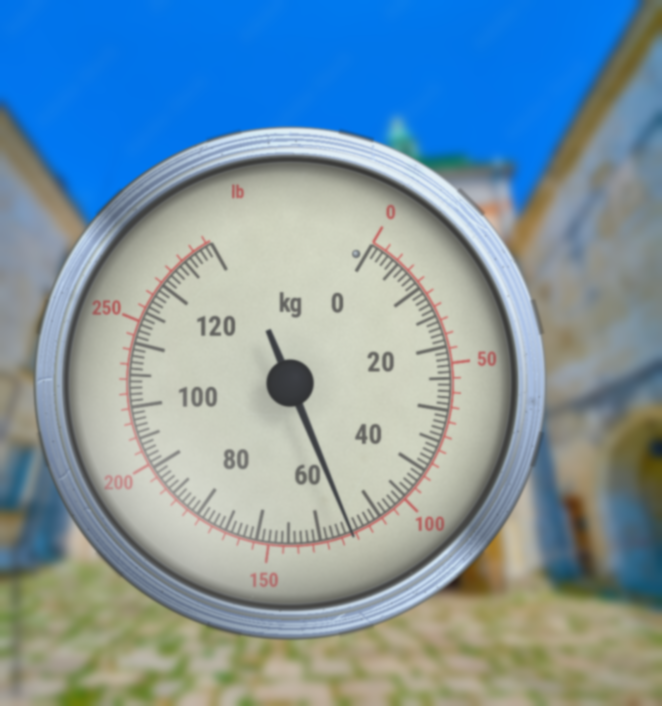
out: 55 kg
